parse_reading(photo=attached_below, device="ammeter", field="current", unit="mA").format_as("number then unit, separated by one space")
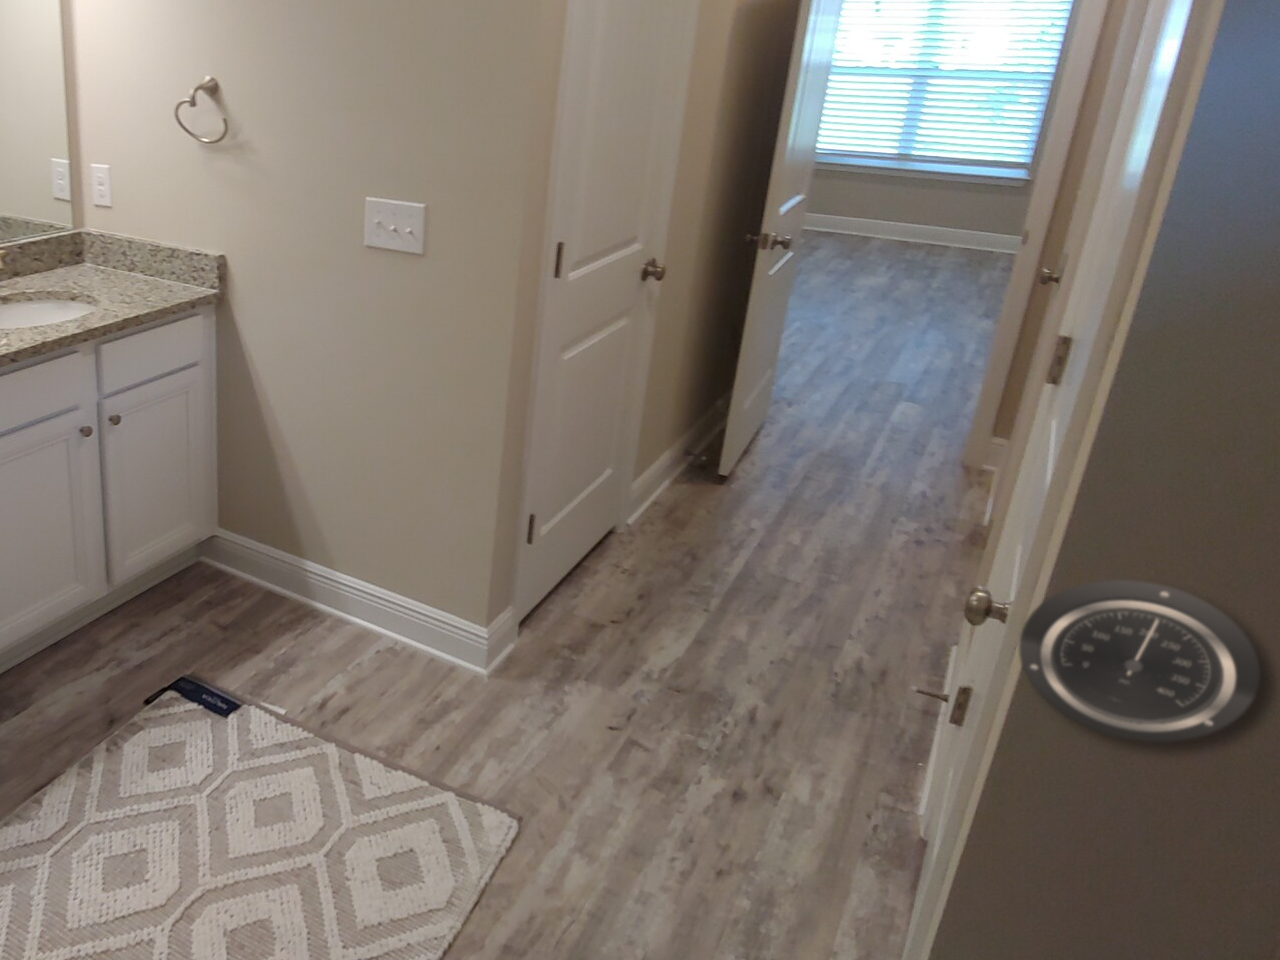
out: 200 mA
